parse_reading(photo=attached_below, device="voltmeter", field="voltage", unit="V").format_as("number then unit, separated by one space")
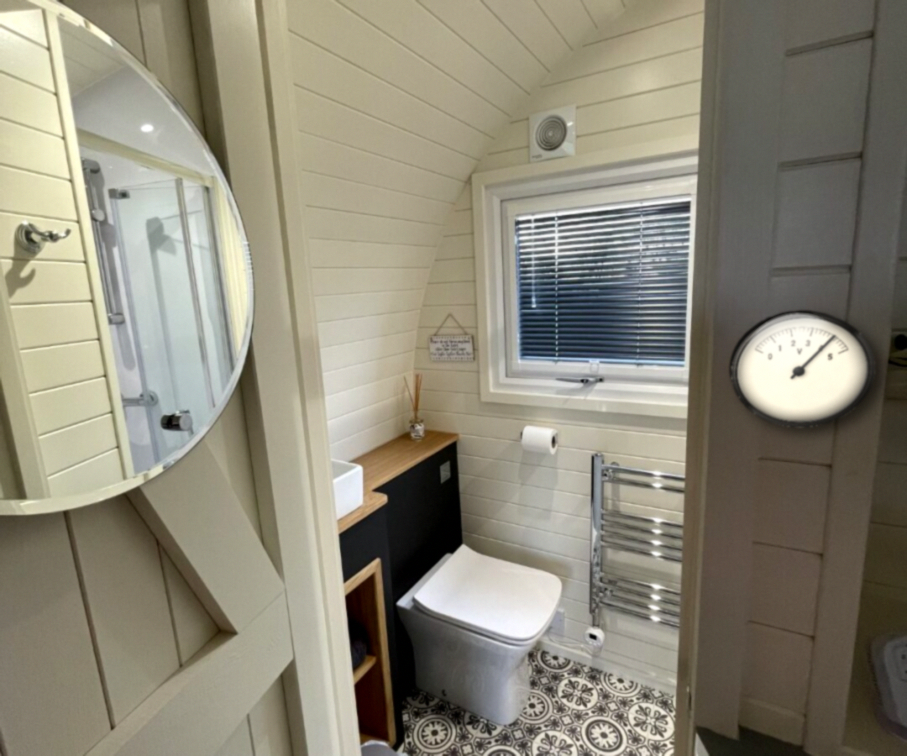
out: 4 V
